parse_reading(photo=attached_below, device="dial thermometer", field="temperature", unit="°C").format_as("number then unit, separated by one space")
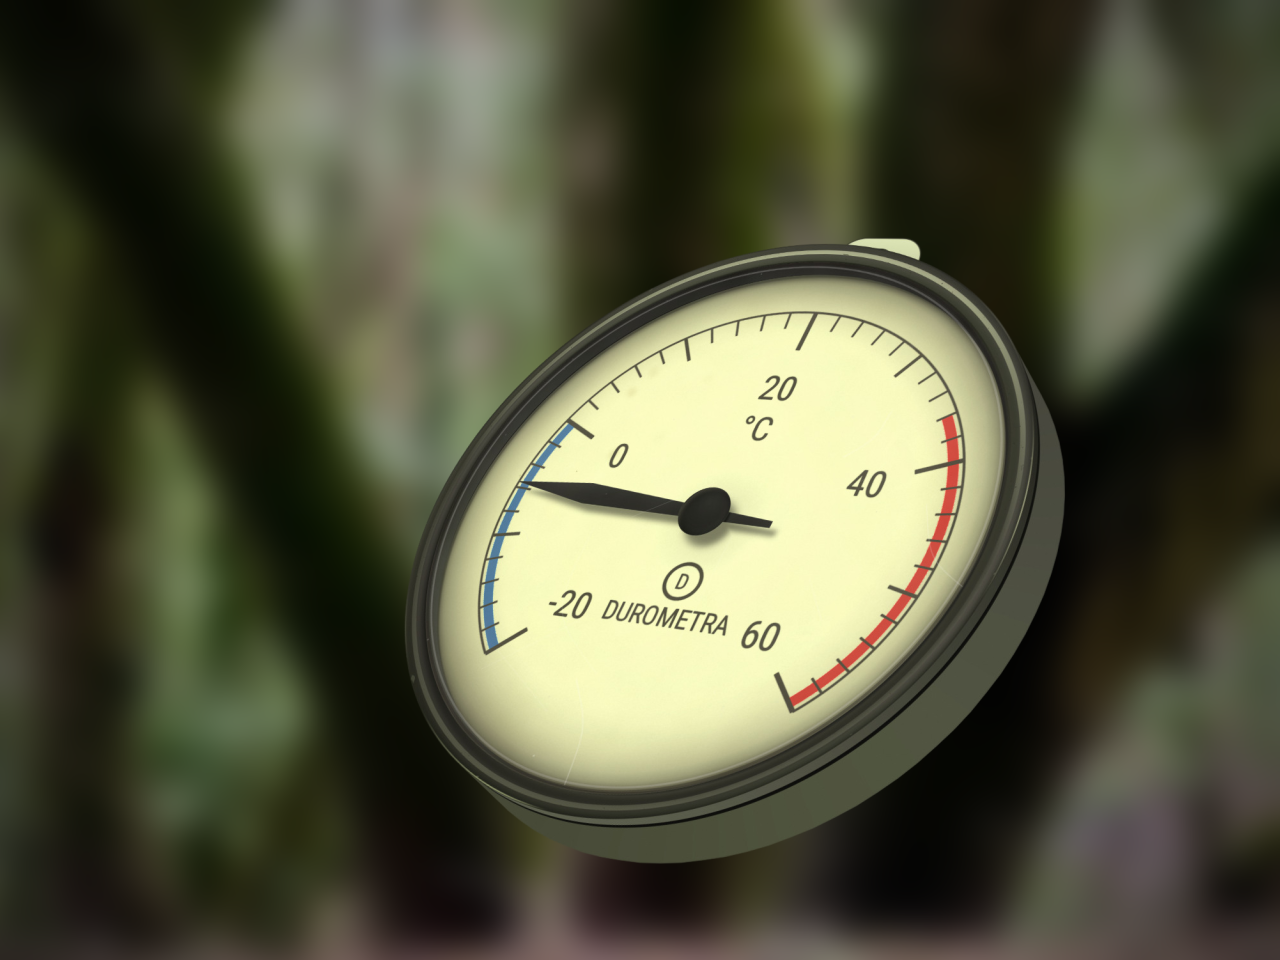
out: -6 °C
